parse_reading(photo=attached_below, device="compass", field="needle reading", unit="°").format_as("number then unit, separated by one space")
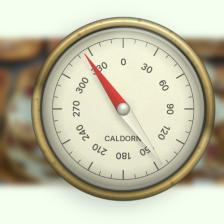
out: 325 °
